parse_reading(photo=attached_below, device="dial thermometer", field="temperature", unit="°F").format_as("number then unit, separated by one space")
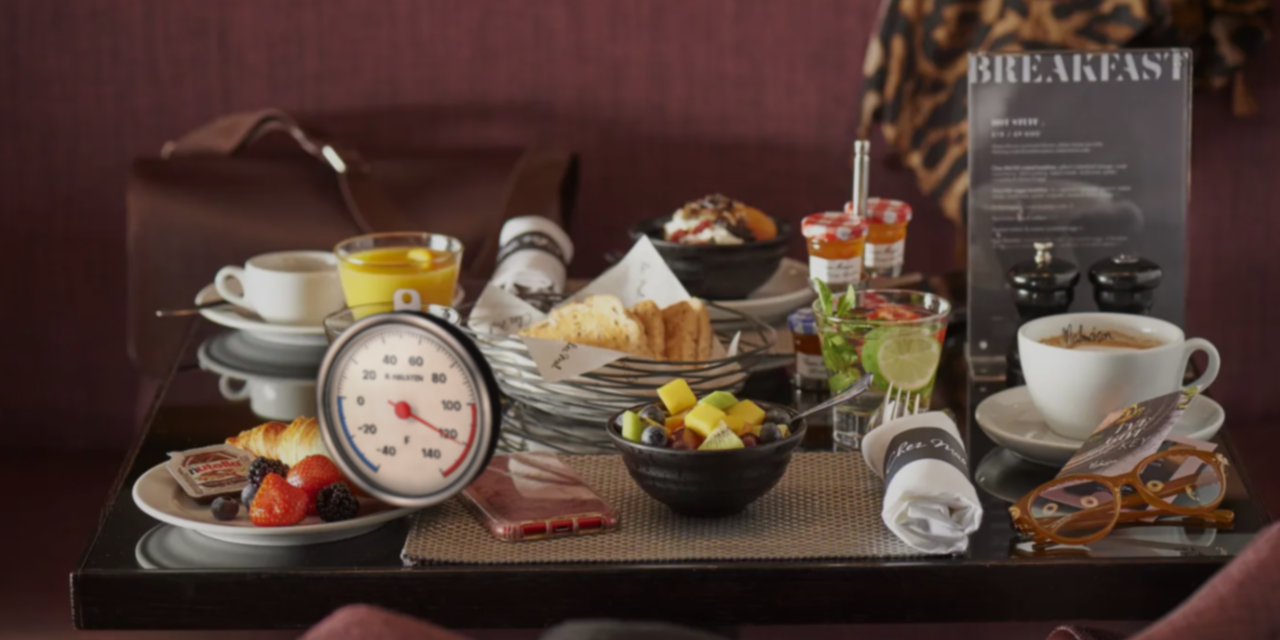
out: 120 °F
